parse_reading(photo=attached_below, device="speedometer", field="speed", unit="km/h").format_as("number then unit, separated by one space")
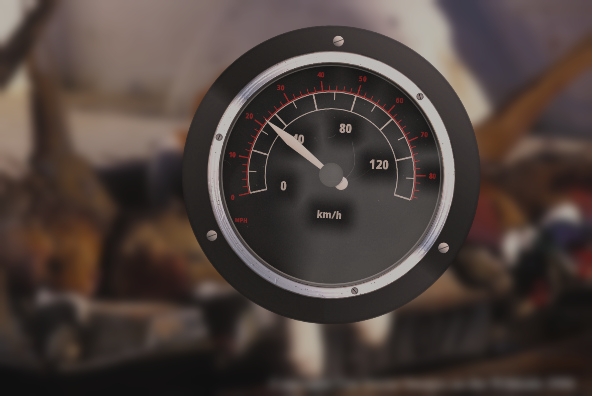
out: 35 km/h
